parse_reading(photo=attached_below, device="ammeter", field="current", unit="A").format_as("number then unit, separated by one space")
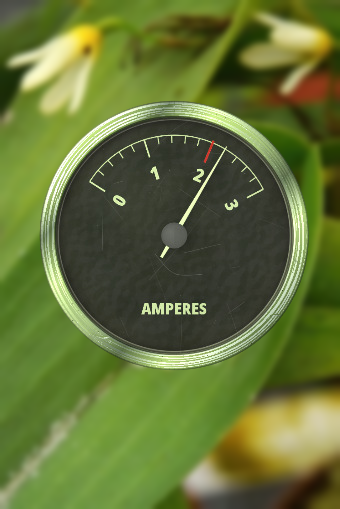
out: 2.2 A
